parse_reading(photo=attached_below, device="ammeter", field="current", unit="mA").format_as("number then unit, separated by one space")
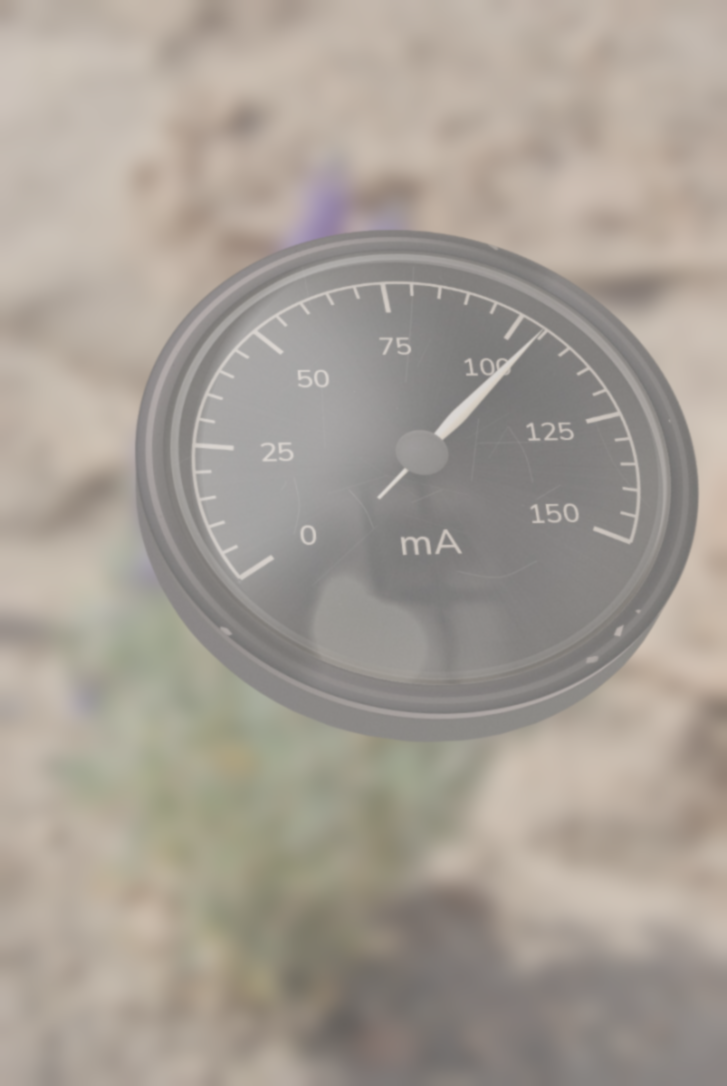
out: 105 mA
